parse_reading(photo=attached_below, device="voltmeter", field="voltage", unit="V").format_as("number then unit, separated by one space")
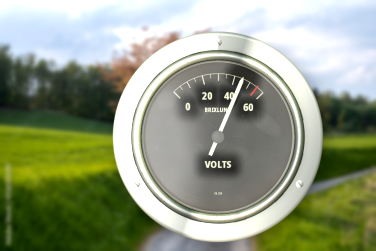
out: 45 V
